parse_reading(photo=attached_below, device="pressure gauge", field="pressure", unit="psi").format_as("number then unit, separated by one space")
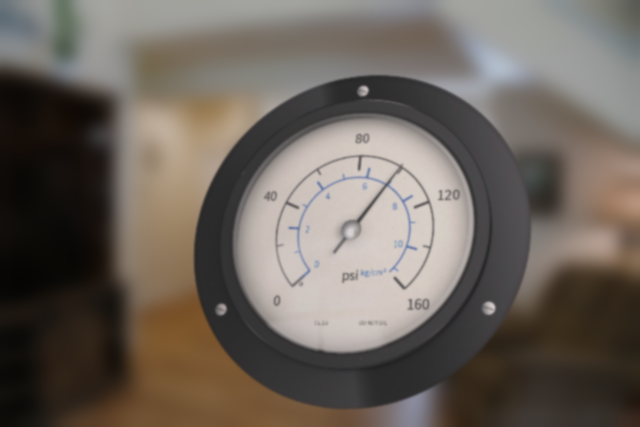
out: 100 psi
